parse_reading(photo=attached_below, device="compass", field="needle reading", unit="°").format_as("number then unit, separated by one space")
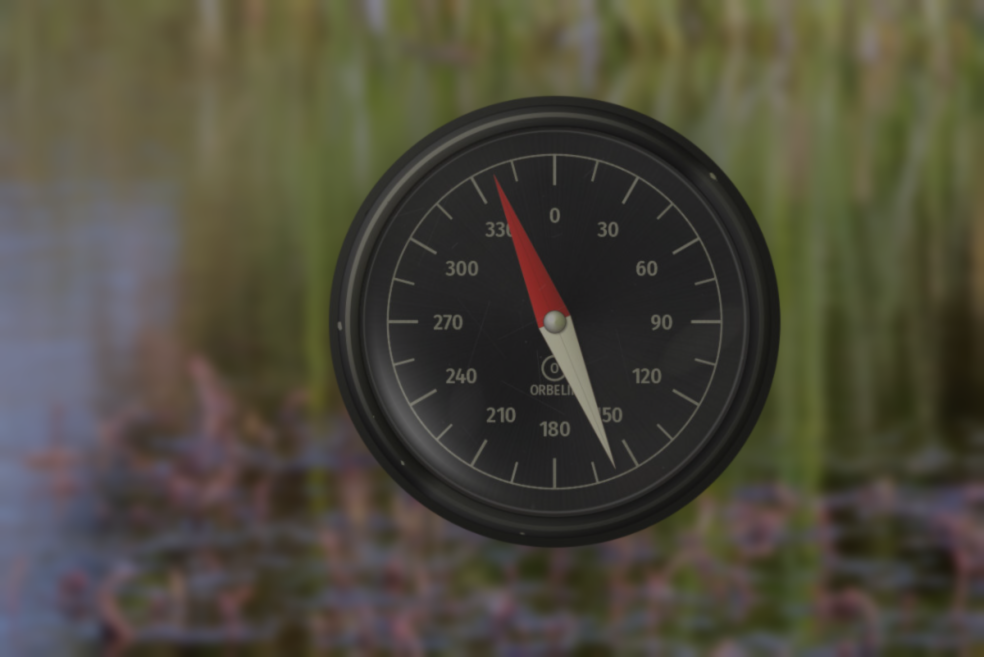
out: 337.5 °
